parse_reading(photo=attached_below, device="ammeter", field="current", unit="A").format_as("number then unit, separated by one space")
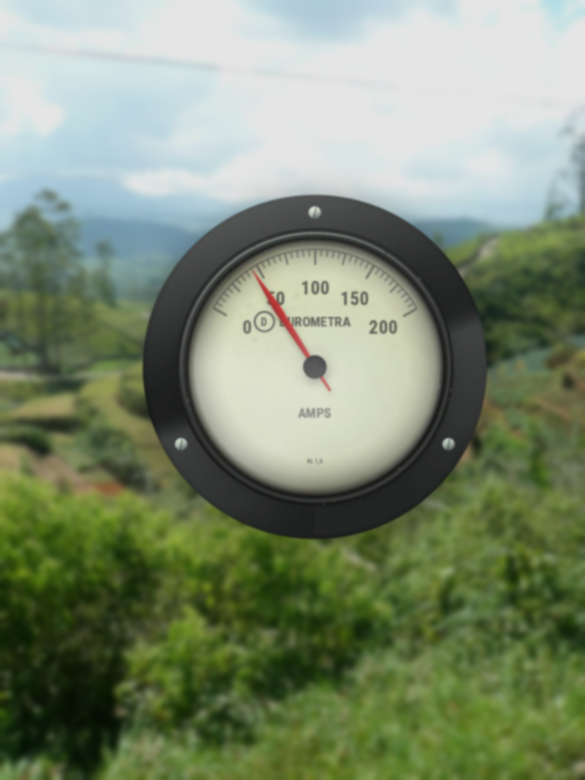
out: 45 A
